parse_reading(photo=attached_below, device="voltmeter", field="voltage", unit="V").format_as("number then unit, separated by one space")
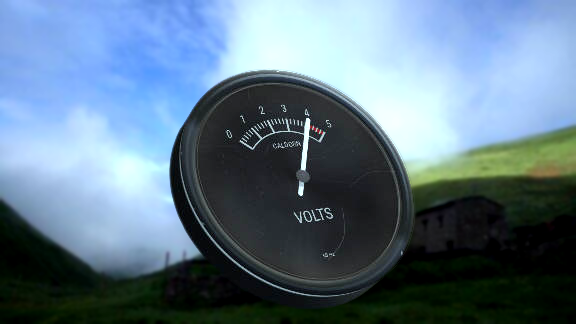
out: 4 V
